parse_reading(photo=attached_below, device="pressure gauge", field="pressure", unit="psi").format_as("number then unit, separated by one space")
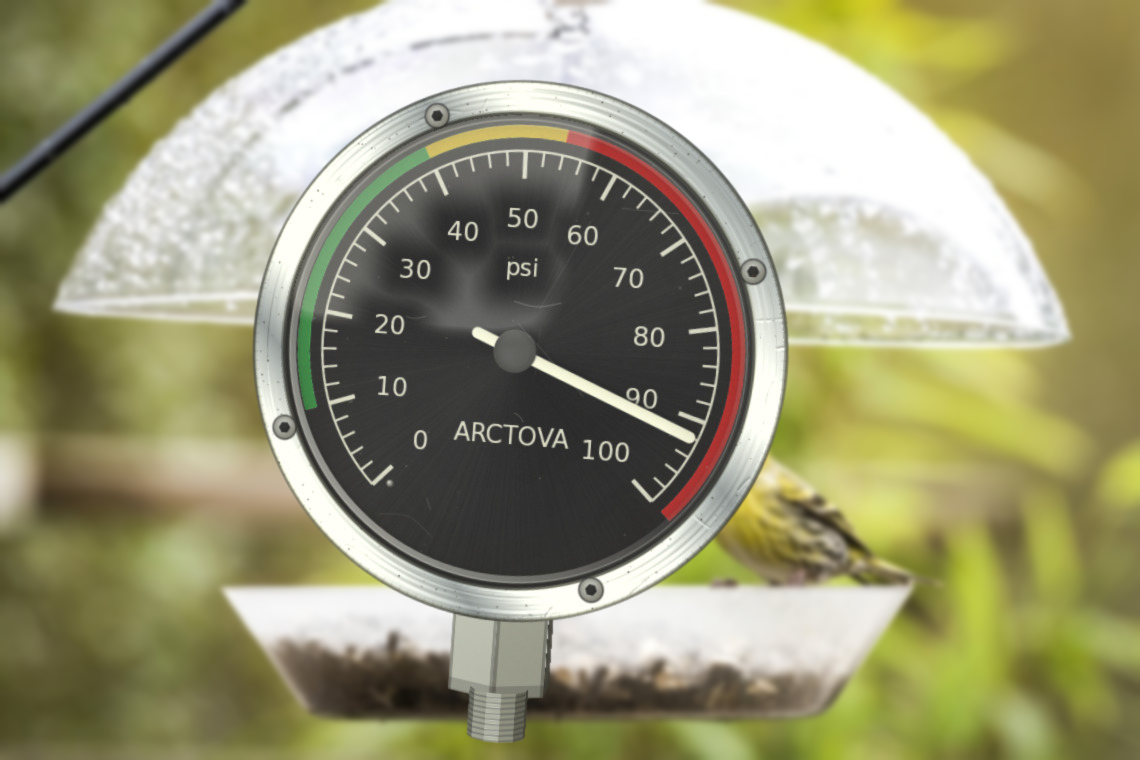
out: 92 psi
